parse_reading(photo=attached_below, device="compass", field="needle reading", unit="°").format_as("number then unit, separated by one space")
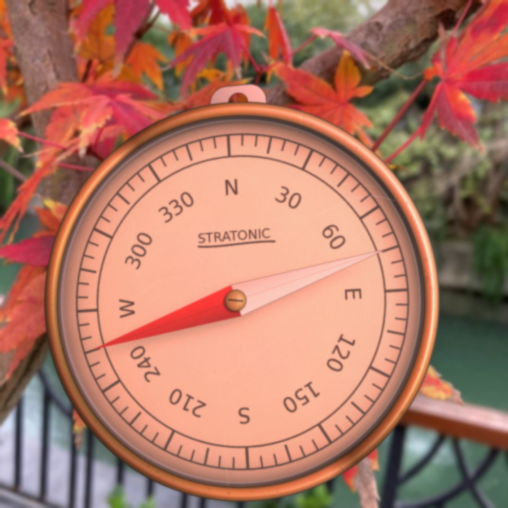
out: 255 °
